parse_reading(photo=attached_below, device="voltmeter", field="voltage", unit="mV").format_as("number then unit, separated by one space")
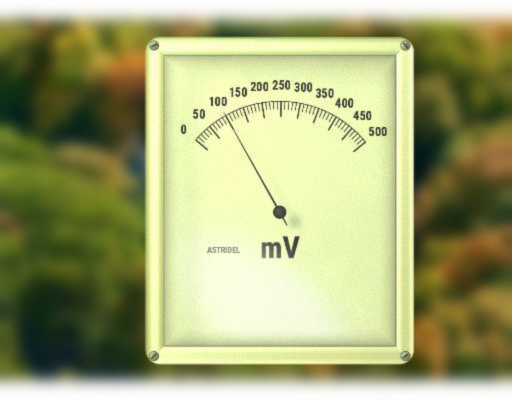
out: 100 mV
